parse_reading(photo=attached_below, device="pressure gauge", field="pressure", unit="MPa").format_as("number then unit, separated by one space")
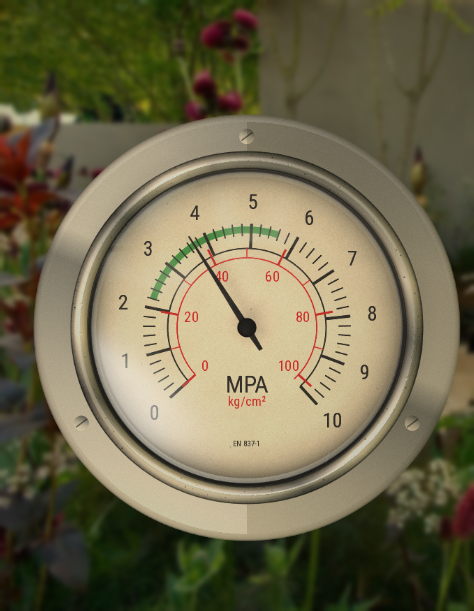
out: 3.7 MPa
